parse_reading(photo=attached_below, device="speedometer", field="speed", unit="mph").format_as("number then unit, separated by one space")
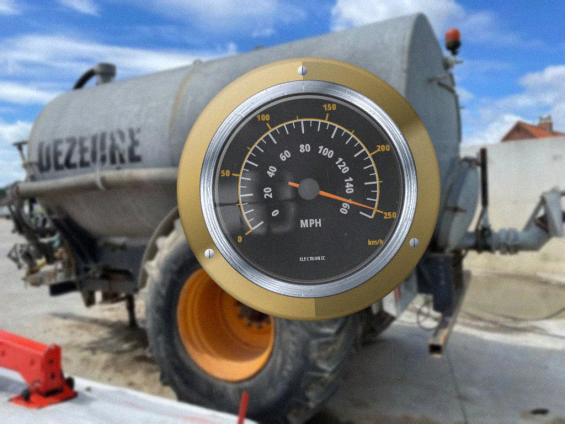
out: 155 mph
